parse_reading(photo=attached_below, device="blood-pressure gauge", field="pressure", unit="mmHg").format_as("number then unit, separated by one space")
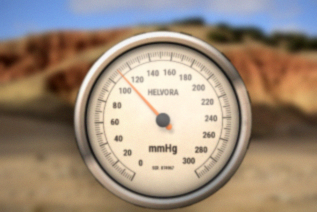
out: 110 mmHg
